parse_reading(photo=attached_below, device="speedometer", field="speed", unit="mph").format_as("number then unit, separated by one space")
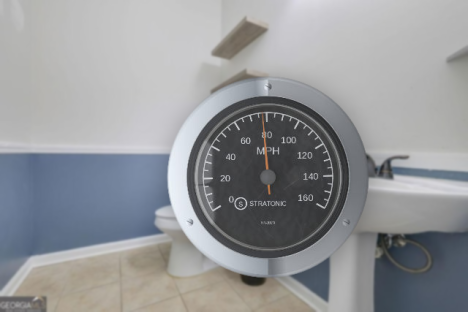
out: 77.5 mph
